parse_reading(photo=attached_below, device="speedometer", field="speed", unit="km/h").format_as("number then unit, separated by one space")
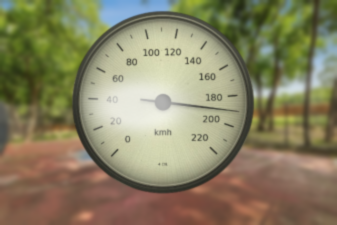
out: 190 km/h
